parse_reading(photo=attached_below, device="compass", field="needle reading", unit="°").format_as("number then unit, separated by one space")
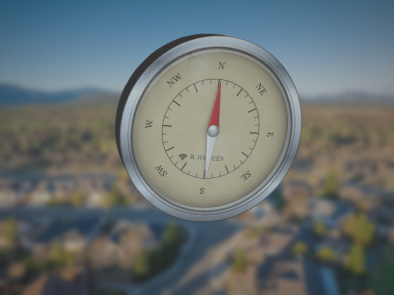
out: 0 °
